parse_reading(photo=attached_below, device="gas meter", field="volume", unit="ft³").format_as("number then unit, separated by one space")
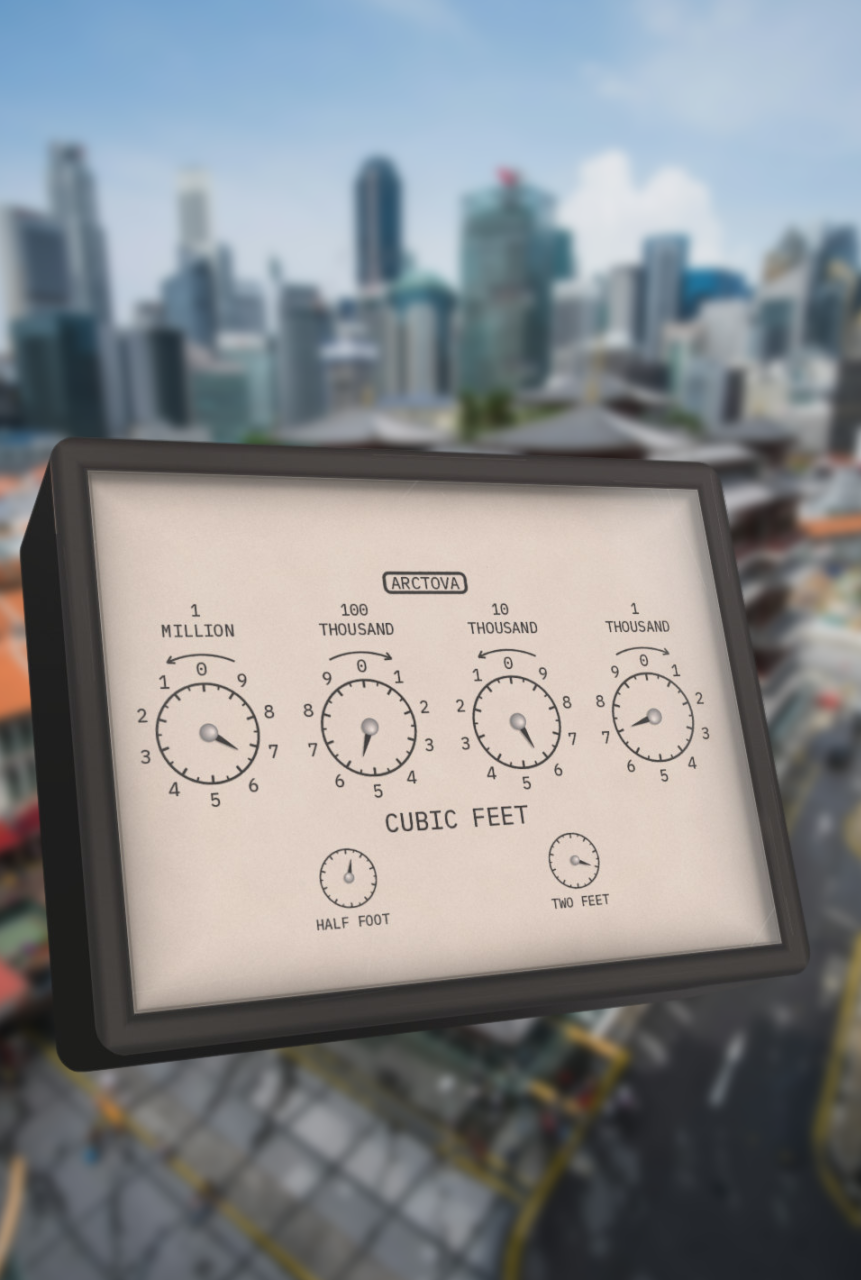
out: 655700 ft³
